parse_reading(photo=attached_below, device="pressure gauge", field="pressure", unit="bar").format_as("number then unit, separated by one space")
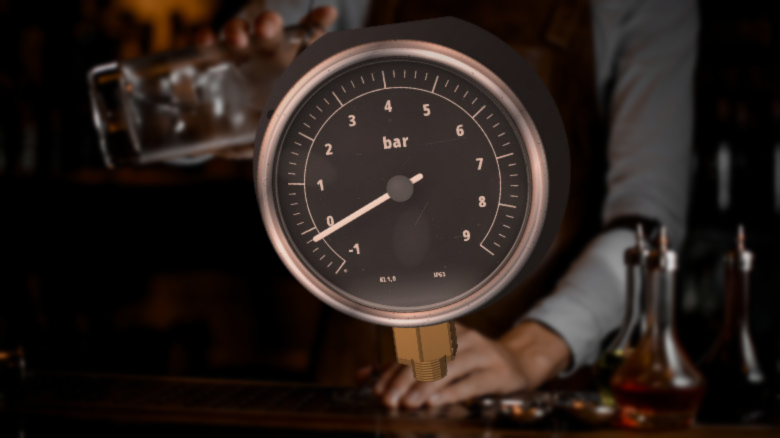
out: -0.2 bar
